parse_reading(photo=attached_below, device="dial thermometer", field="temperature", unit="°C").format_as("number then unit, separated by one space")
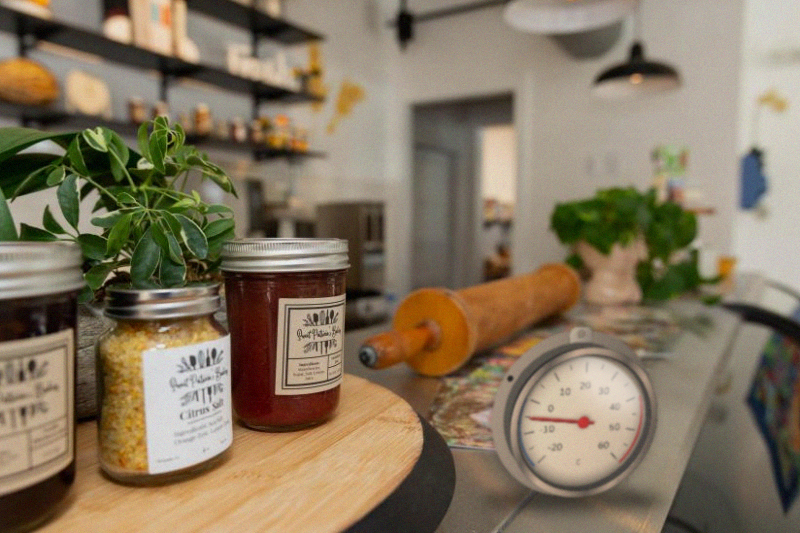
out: -5 °C
